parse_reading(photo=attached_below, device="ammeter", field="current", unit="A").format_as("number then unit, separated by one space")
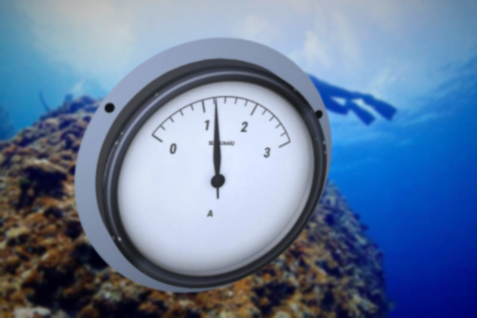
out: 1.2 A
